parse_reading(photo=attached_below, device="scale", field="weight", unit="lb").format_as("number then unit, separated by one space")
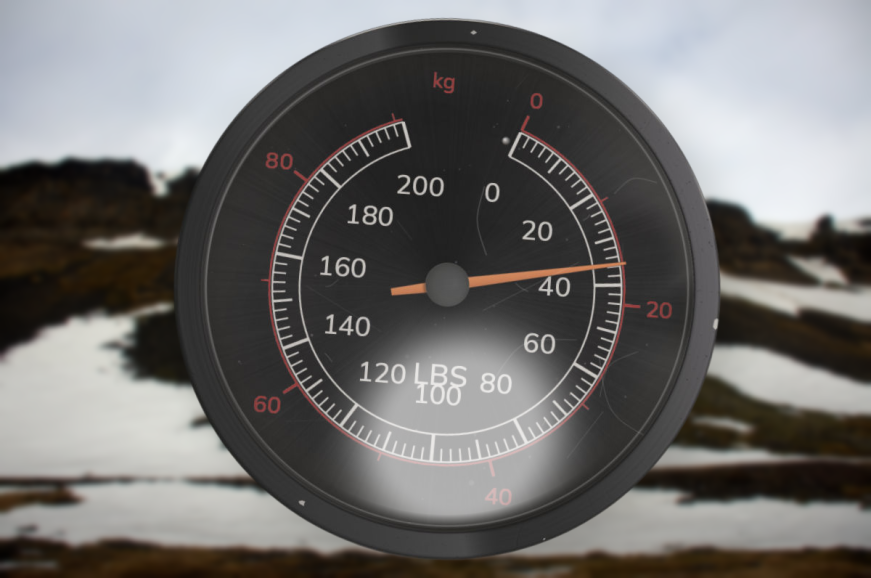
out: 36 lb
